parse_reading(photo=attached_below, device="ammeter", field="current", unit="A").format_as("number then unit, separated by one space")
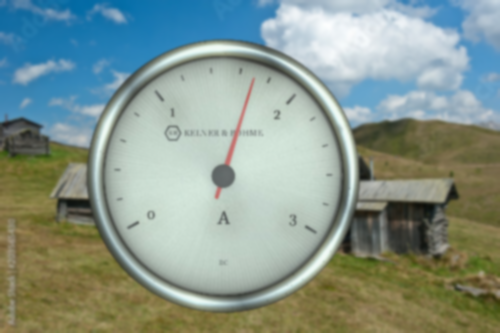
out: 1.7 A
